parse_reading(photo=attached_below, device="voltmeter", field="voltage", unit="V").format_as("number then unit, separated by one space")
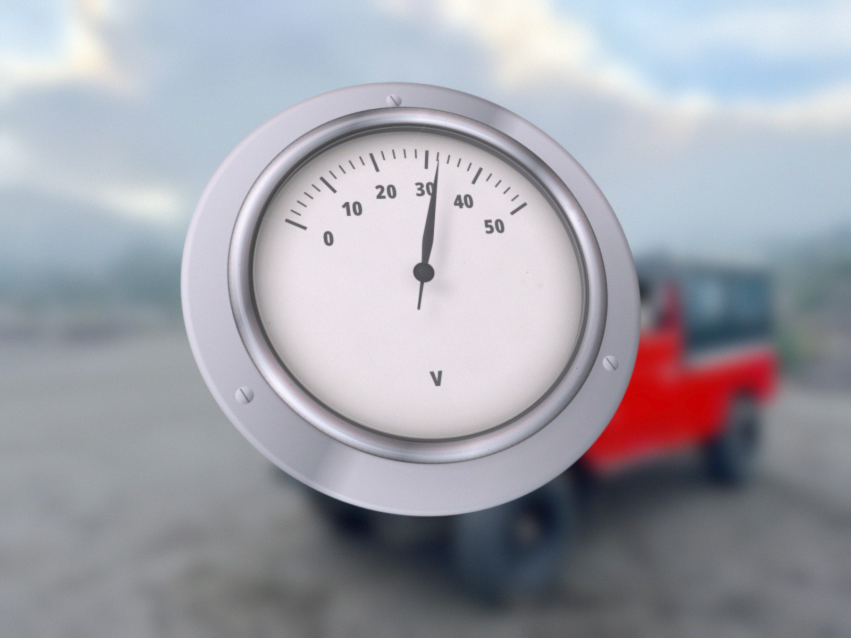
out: 32 V
